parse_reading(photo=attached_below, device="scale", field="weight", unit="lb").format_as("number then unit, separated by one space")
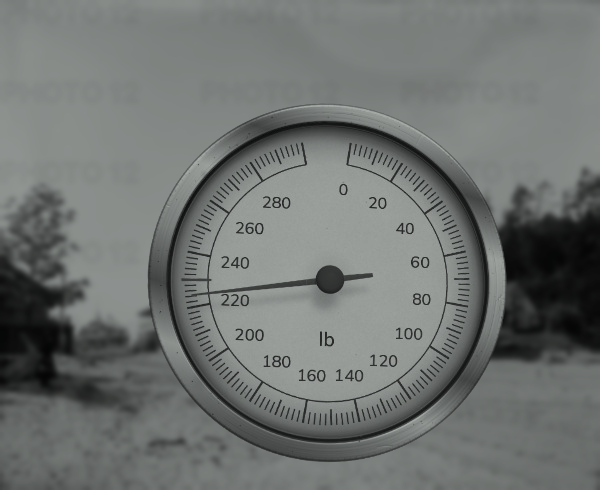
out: 224 lb
